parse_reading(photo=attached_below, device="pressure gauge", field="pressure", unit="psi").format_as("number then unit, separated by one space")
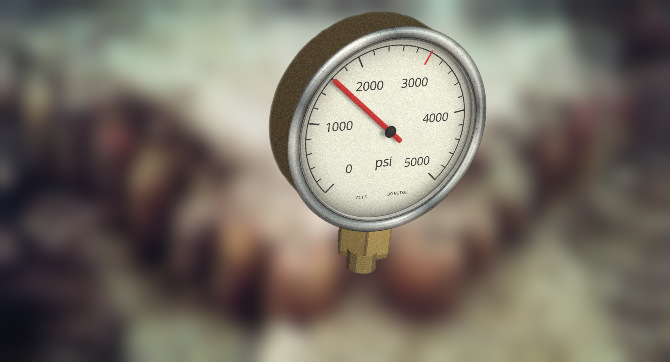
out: 1600 psi
